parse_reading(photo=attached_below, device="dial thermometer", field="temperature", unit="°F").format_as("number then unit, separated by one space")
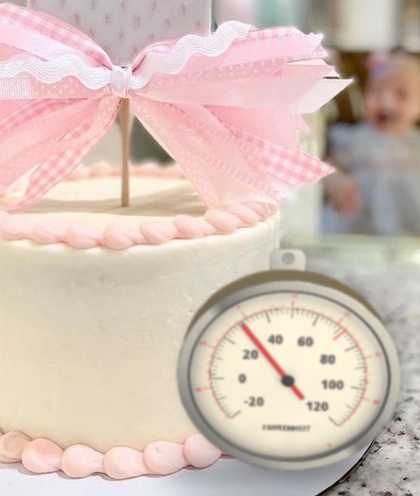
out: 30 °F
